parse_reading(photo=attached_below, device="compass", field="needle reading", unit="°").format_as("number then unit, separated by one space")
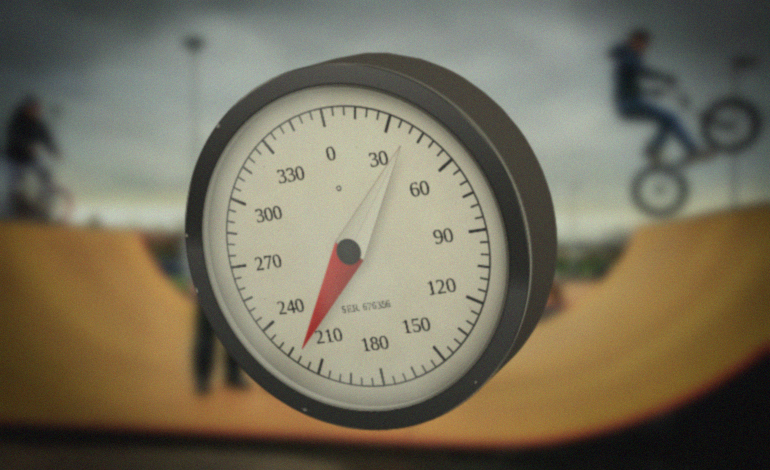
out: 220 °
